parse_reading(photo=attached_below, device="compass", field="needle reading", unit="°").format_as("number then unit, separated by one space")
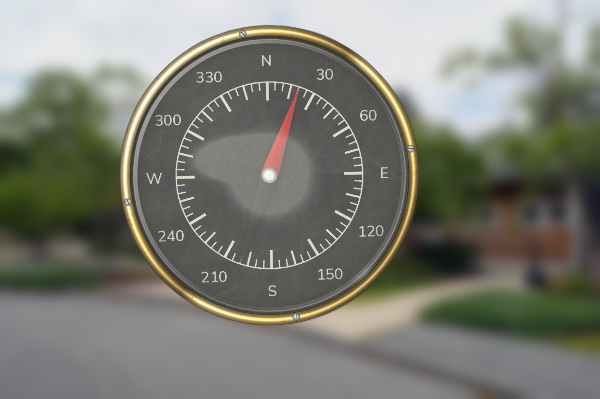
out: 20 °
